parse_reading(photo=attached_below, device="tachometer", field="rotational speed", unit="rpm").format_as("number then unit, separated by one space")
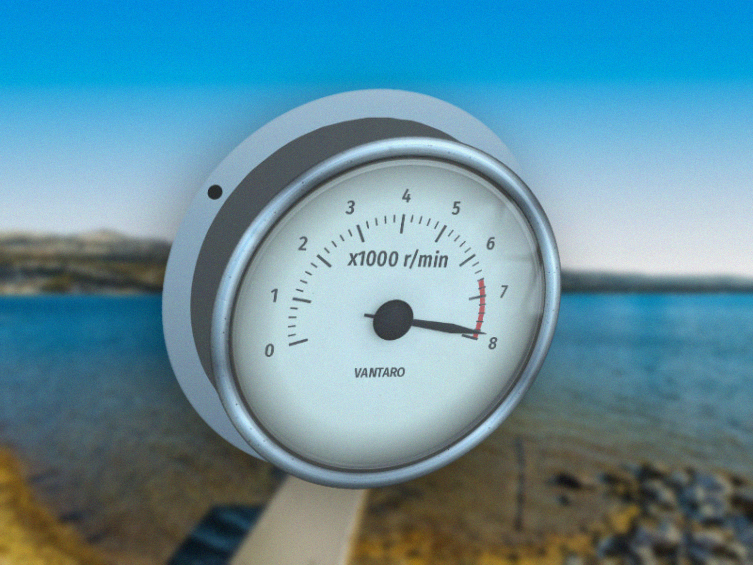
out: 7800 rpm
